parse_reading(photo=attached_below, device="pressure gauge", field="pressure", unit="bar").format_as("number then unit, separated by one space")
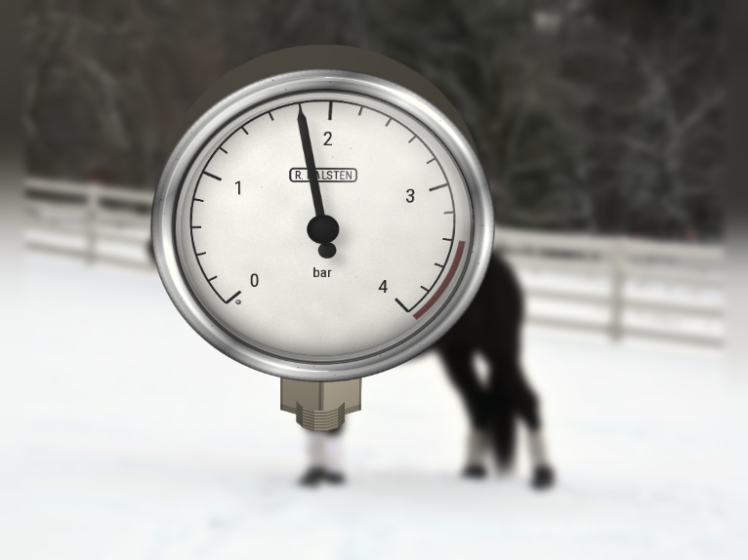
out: 1.8 bar
